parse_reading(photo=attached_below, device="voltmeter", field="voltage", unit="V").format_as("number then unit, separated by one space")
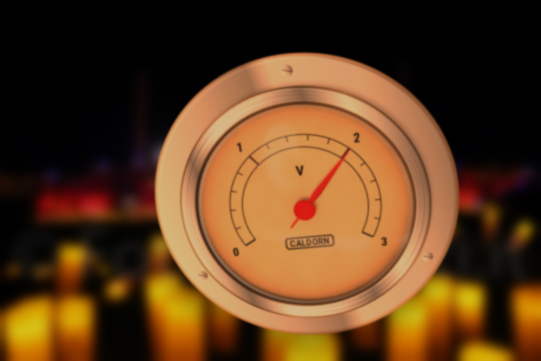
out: 2 V
